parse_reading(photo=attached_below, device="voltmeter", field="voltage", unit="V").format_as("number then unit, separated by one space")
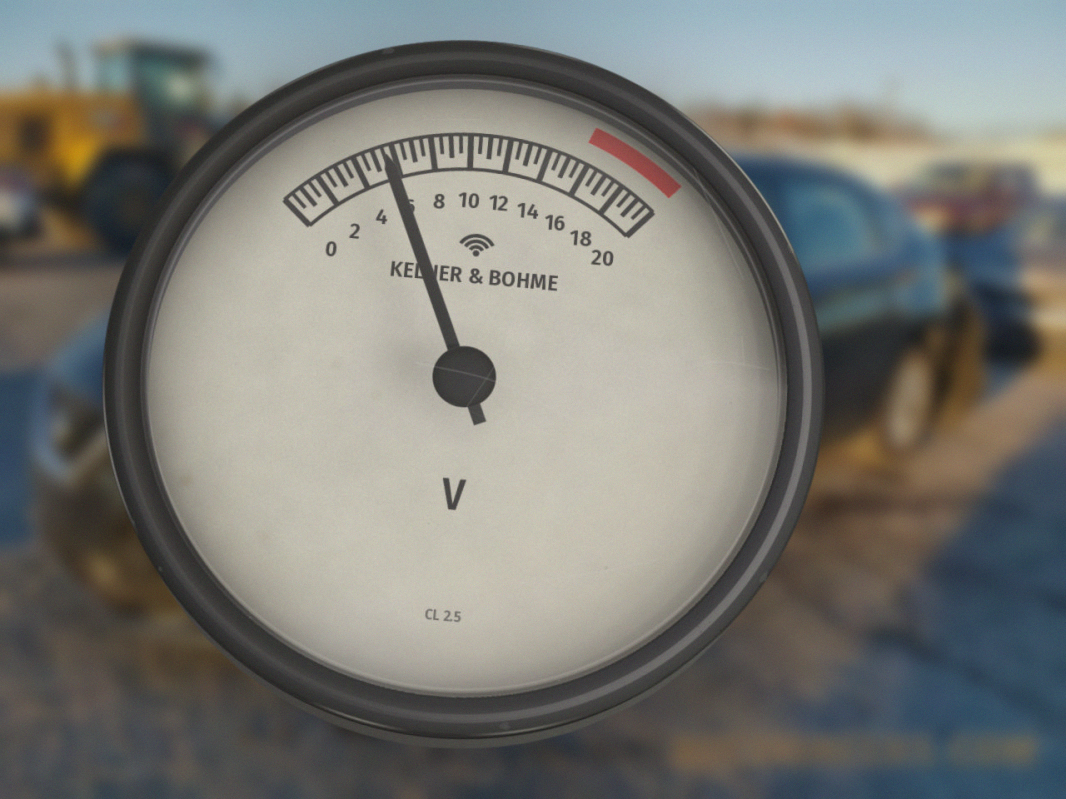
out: 5.5 V
